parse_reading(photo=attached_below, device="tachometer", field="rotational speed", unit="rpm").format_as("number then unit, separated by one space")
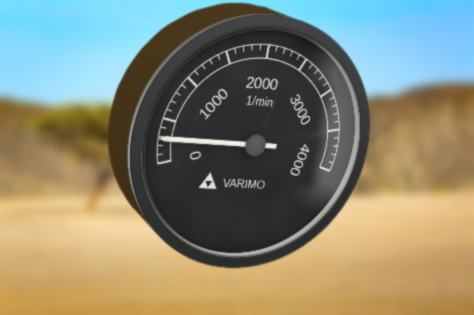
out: 300 rpm
